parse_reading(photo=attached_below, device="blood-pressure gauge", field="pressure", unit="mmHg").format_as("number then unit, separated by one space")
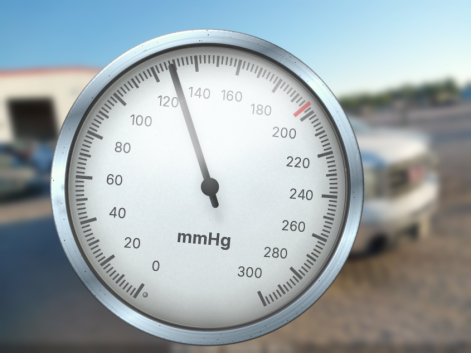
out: 128 mmHg
